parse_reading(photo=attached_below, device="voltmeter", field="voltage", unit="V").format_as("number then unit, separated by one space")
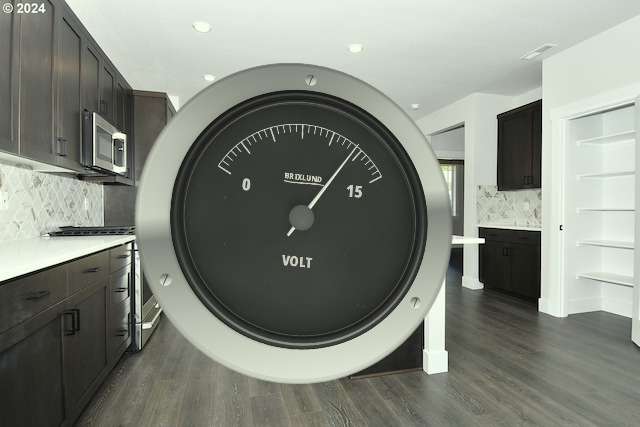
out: 12 V
